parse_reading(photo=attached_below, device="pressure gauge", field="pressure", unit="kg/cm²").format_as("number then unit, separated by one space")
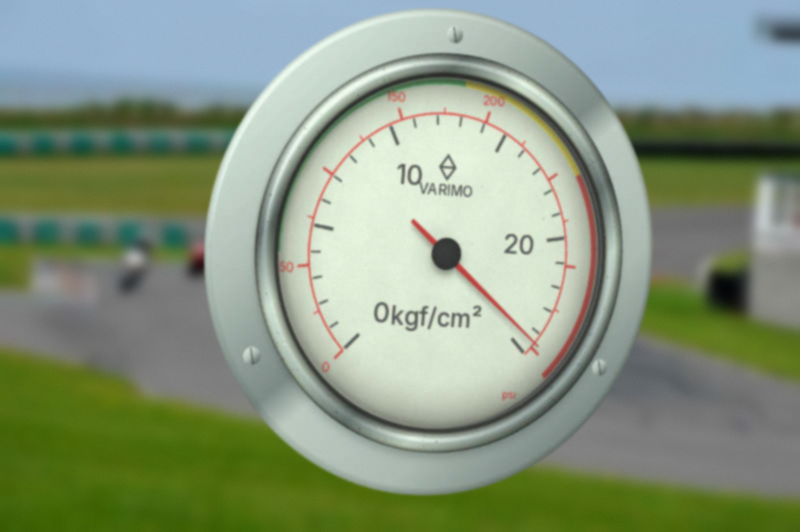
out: 24.5 kg/cm²
